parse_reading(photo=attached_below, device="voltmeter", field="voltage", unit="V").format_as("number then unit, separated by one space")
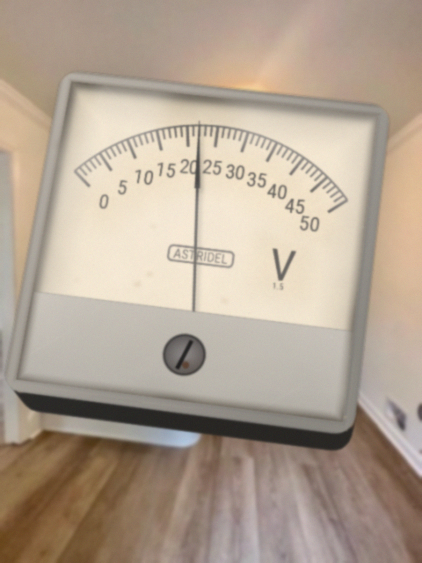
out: 22 V
